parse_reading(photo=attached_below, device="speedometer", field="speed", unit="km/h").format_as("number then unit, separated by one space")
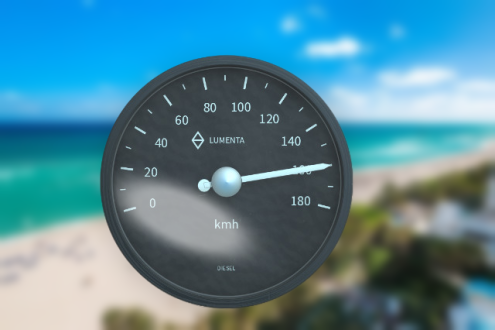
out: 160 km/h
